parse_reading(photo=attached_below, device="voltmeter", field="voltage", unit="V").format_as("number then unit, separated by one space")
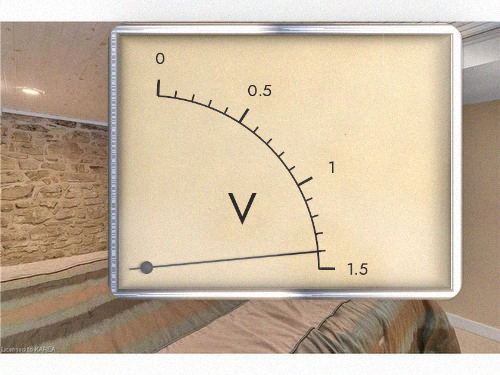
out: 1.4 V
